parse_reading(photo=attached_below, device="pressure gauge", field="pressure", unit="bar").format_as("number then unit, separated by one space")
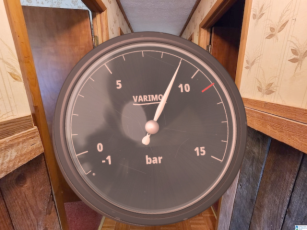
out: 9 bar
